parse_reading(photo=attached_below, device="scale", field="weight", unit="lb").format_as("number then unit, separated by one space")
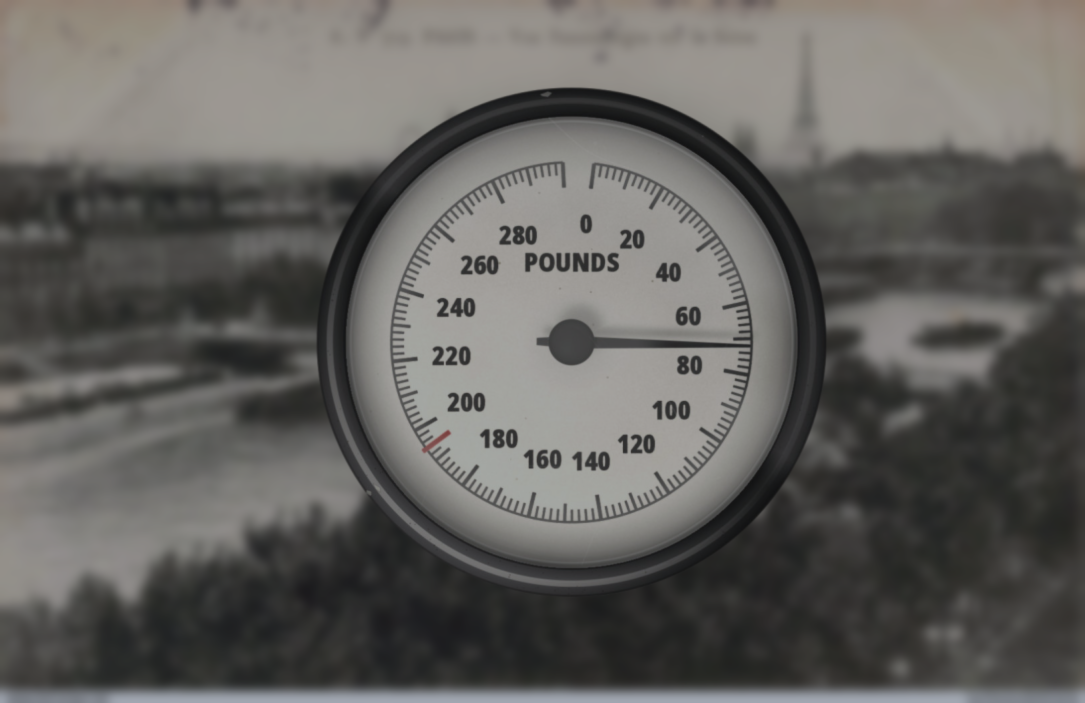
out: 72 lb
